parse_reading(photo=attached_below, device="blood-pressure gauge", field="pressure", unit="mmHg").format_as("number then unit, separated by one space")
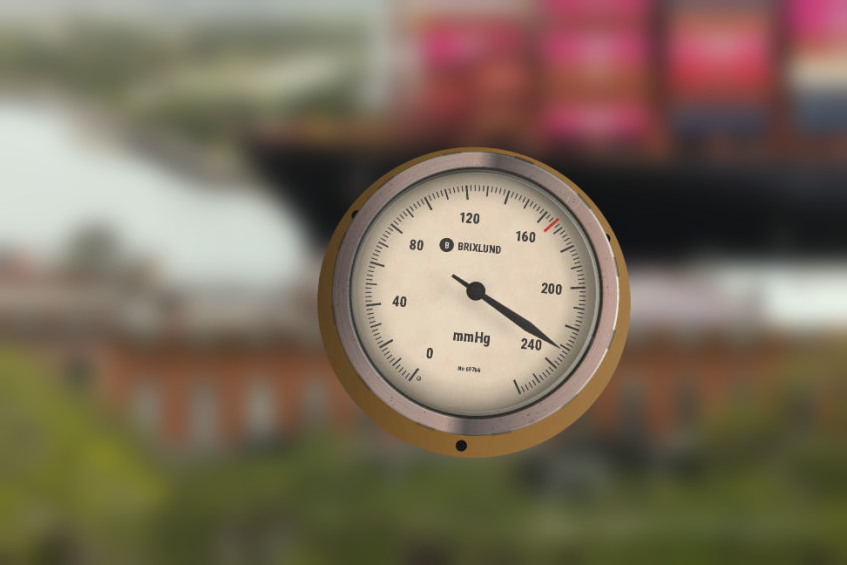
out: 232 mmHg
